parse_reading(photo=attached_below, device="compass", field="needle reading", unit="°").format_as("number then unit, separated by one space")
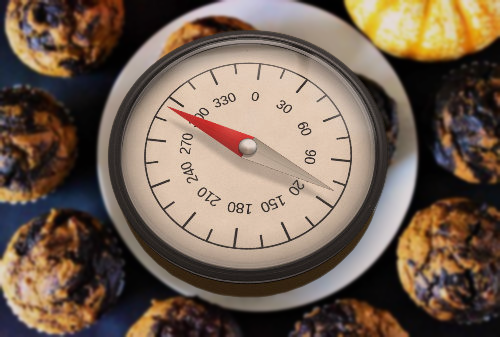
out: 292.5 °
